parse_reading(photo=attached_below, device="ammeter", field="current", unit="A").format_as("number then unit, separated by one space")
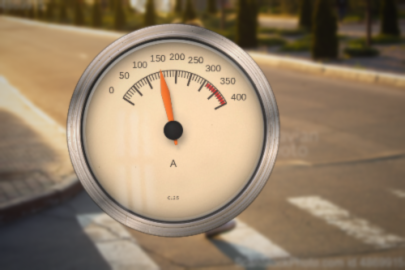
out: 150 A
